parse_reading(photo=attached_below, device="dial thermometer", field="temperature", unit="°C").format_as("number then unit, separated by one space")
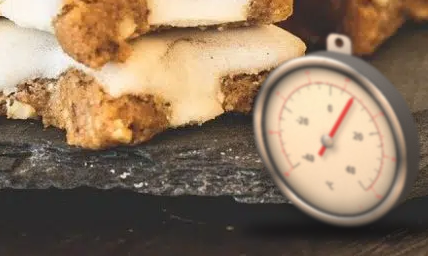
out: 8 °C
